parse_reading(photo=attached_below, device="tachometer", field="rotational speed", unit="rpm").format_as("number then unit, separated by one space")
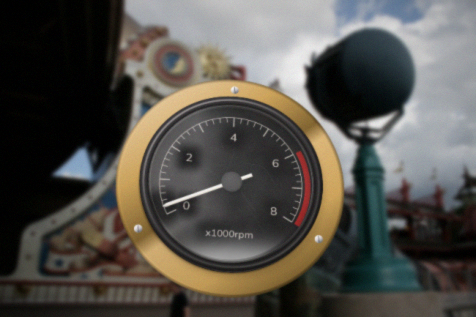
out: 200 rpm
